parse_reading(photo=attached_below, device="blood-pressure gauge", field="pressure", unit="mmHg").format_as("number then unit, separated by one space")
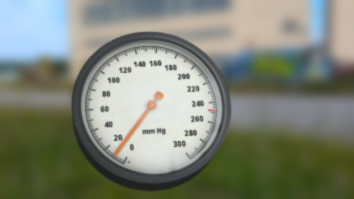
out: 10 mmHg
